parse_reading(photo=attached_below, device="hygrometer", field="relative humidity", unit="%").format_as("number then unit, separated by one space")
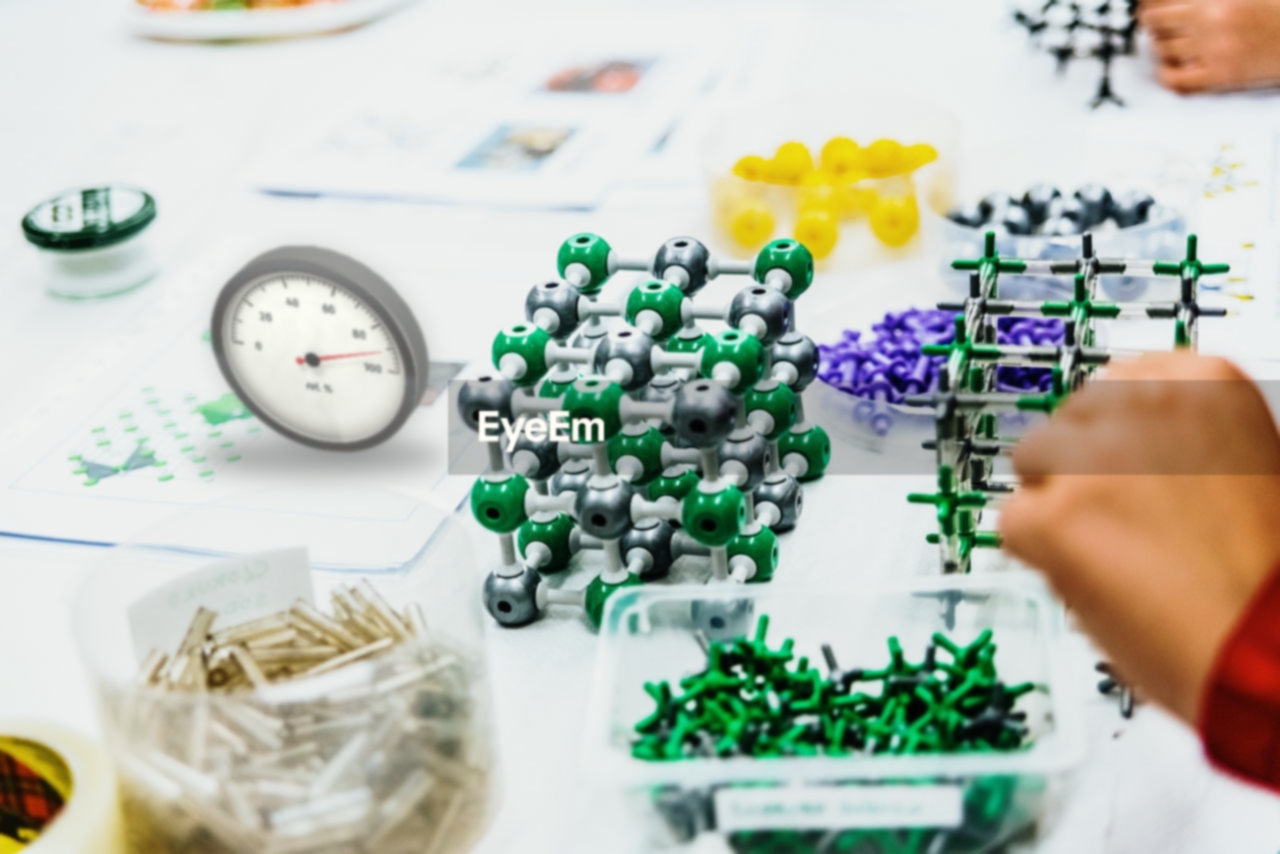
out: 90 %
